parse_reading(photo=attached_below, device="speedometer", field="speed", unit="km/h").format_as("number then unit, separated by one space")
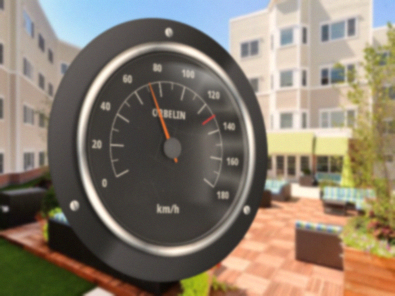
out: 70 km/h
